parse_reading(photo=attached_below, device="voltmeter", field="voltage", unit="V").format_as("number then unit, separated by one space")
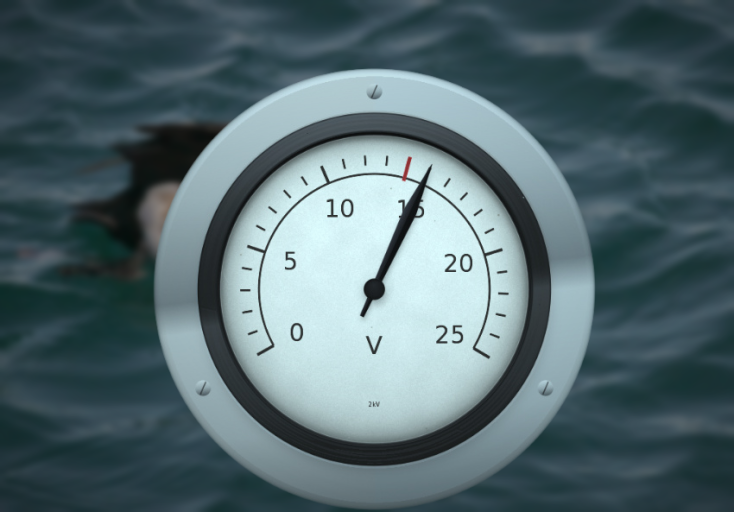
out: 15 V
